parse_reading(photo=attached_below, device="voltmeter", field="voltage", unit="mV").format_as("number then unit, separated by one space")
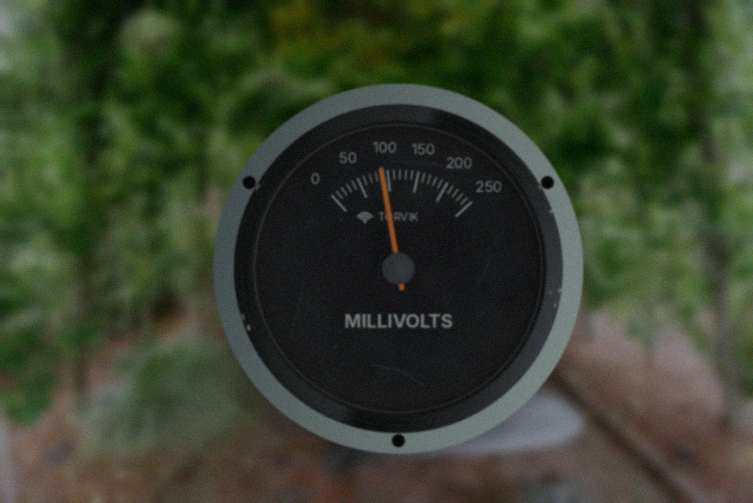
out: 90 mV
